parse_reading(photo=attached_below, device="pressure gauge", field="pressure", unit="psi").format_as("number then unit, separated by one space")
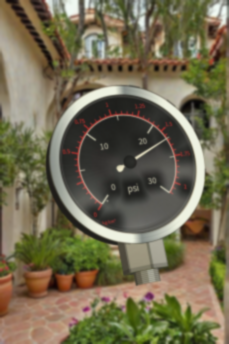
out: 22.5 psi
